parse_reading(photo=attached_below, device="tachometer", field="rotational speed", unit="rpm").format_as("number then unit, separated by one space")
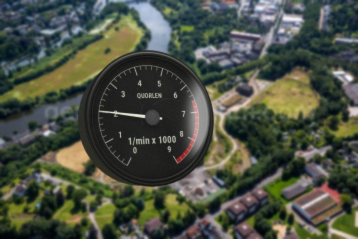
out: 2000 rpm
